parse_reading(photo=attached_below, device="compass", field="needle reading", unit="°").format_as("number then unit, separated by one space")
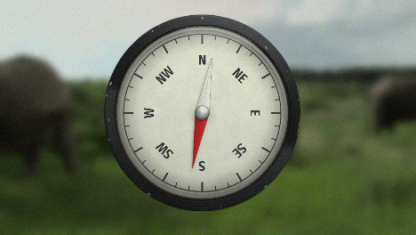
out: 190 °
